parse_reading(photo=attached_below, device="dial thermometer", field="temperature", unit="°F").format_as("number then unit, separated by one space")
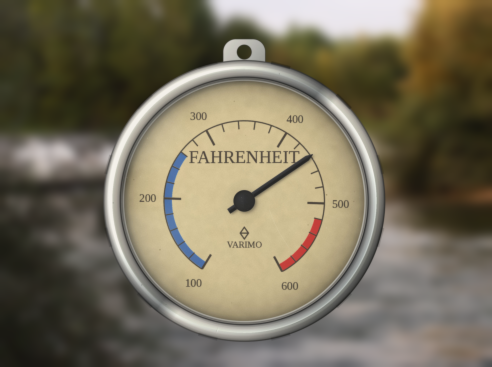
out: 440 °F
